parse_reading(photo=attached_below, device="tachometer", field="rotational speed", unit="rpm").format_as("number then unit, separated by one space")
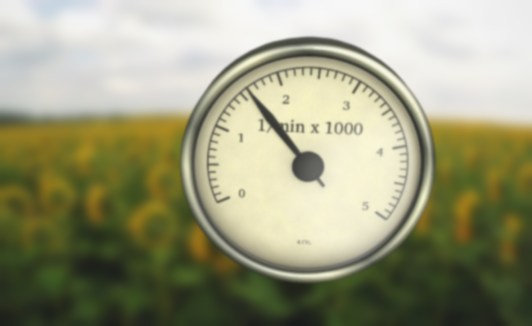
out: 1600 rpm
